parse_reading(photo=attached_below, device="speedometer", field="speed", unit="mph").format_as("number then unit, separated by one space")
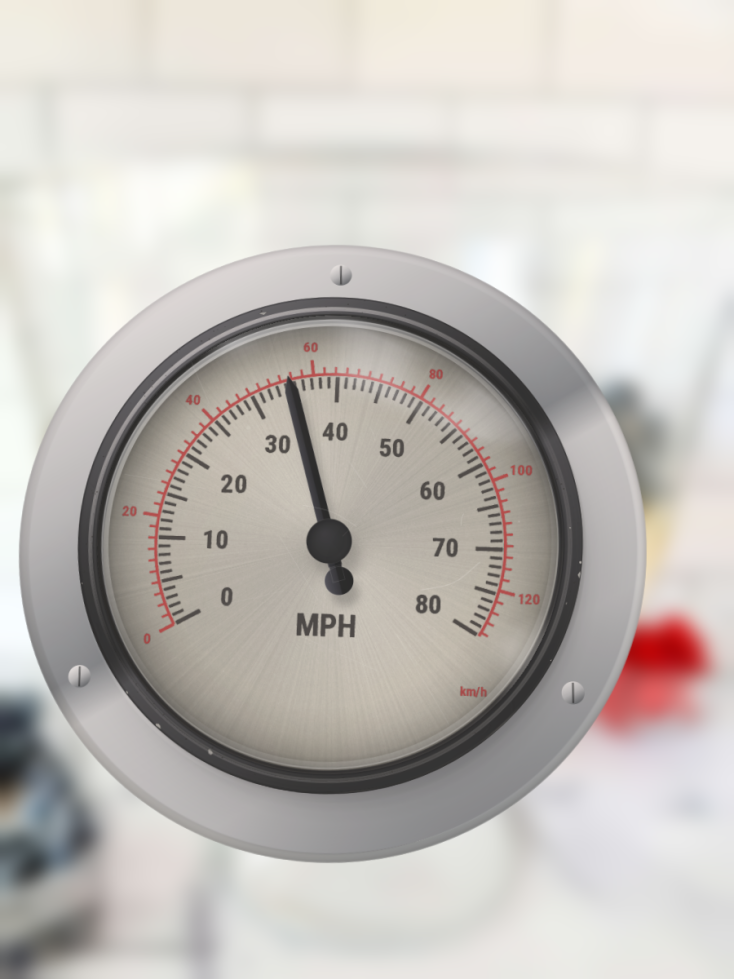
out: 34.5 mph
